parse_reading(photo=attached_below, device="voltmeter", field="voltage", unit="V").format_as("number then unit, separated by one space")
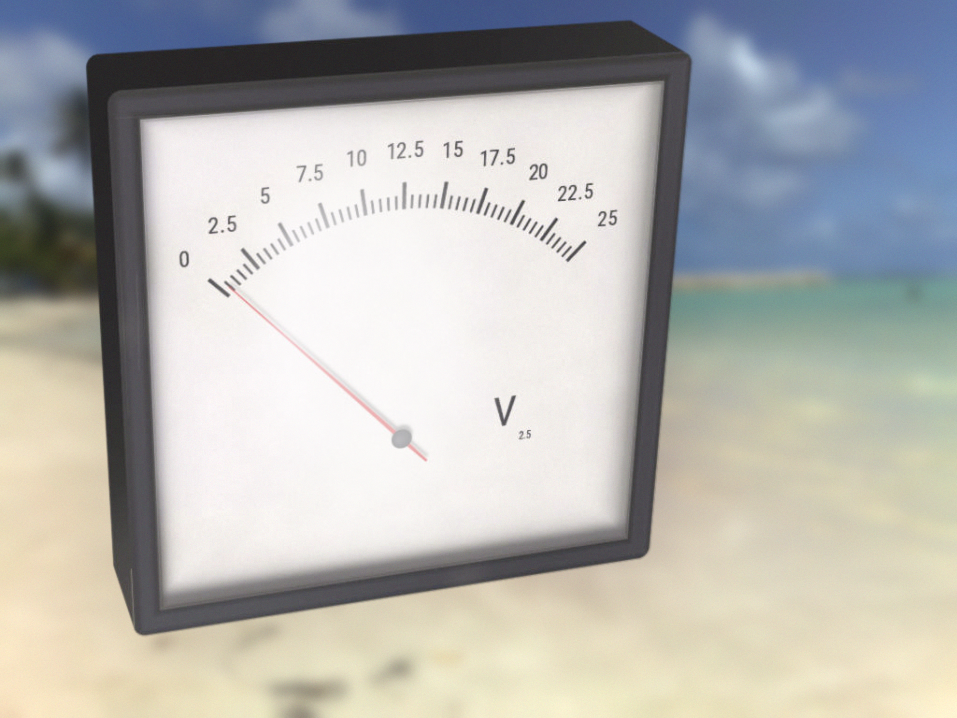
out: 0.5 V
